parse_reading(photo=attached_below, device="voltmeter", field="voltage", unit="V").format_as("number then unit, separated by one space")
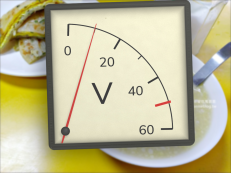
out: 10 V
